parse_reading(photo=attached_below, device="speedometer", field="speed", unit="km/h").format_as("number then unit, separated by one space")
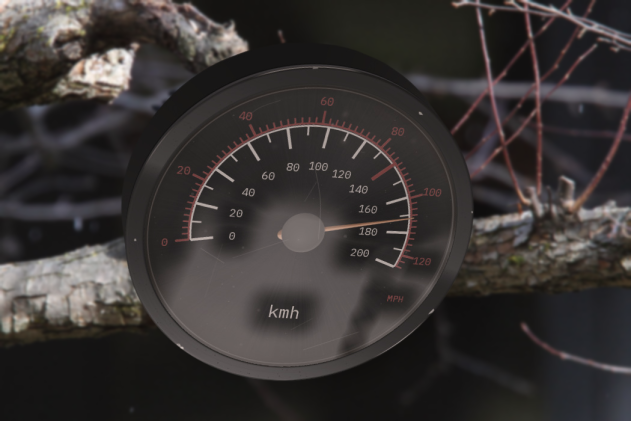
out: 170 km/h
